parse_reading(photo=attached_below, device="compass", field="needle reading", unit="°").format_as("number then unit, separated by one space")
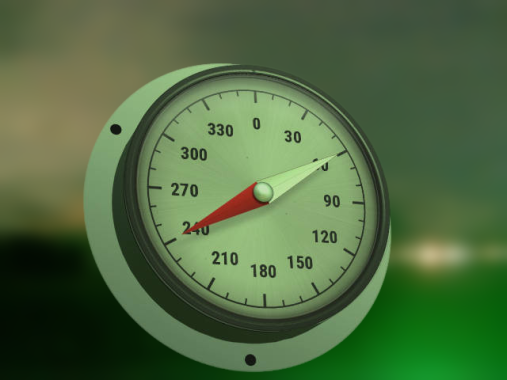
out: 240 °
